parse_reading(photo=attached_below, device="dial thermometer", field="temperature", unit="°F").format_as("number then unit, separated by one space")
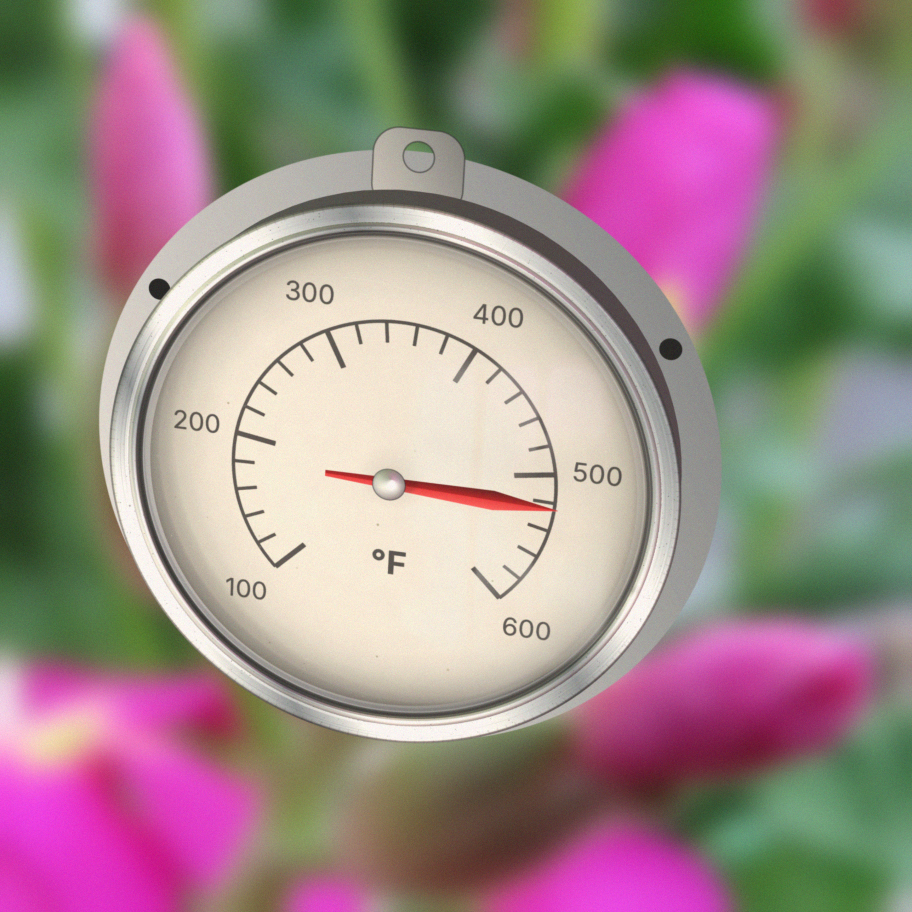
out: 520 °F
